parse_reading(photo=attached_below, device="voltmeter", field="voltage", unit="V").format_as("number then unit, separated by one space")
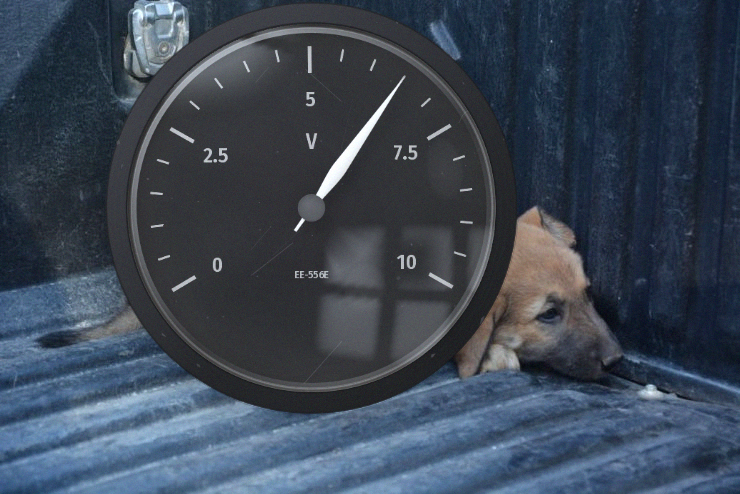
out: 6.5 V
